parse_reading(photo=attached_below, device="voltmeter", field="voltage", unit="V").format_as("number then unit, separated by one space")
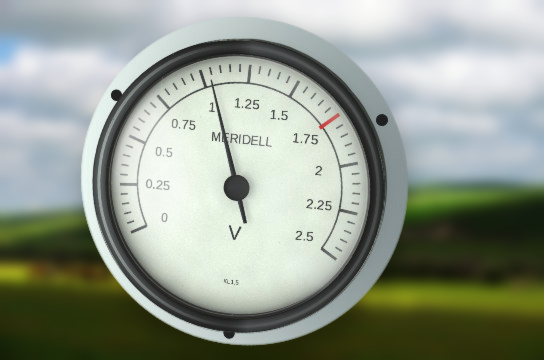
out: 1.05 V
